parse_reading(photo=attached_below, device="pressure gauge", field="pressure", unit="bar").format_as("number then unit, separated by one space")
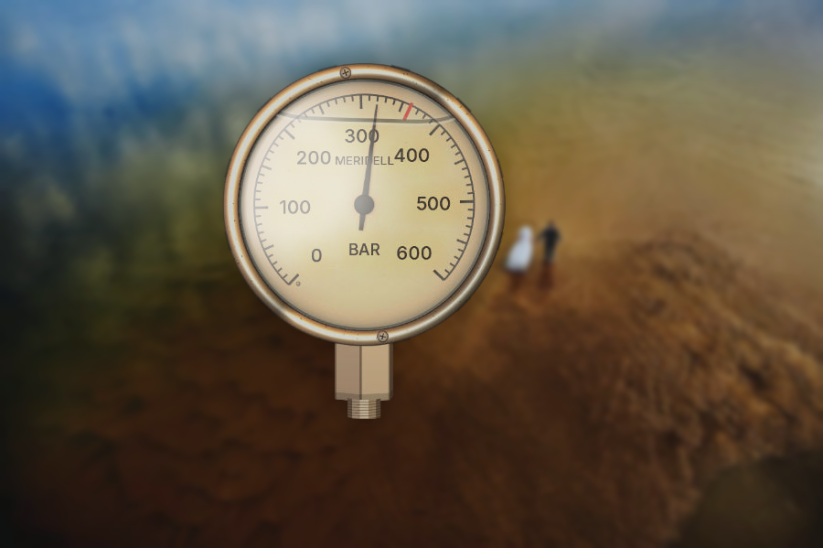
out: 320 bar
